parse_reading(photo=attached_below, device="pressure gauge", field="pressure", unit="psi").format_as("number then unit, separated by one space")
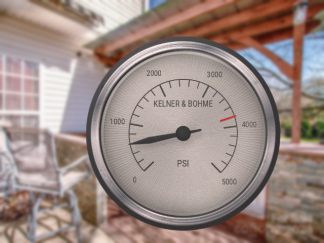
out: 600 psi
